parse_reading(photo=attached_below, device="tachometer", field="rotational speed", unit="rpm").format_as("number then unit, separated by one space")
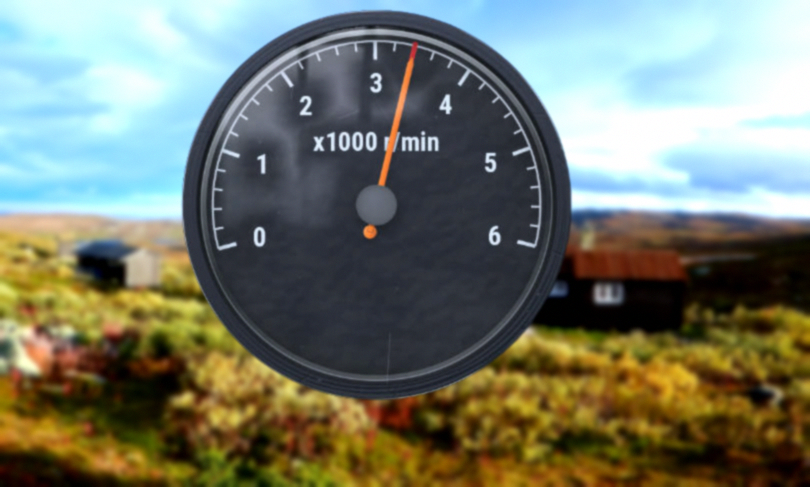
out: 3400 rpm
